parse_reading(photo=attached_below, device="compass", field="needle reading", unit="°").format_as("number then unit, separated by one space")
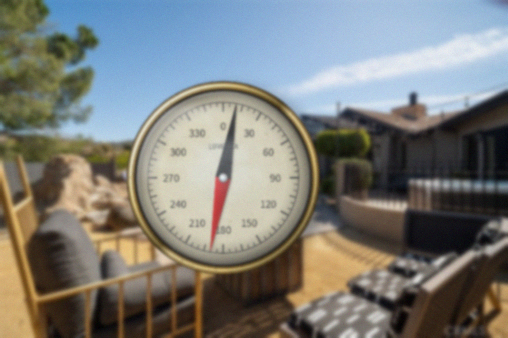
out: 190 °
